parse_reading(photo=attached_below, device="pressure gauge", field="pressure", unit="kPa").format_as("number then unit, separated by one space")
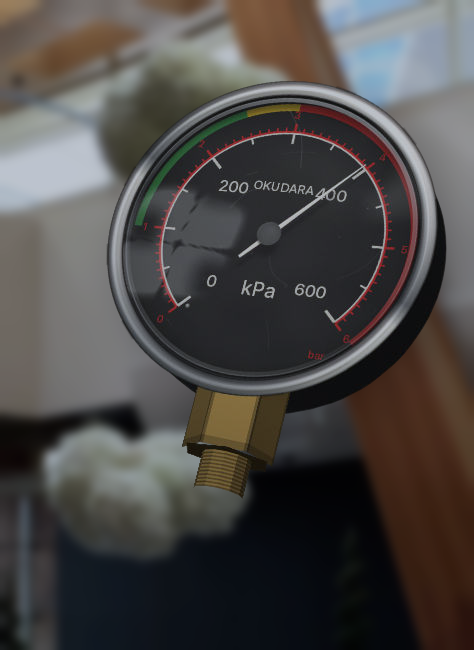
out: 400 kPa
